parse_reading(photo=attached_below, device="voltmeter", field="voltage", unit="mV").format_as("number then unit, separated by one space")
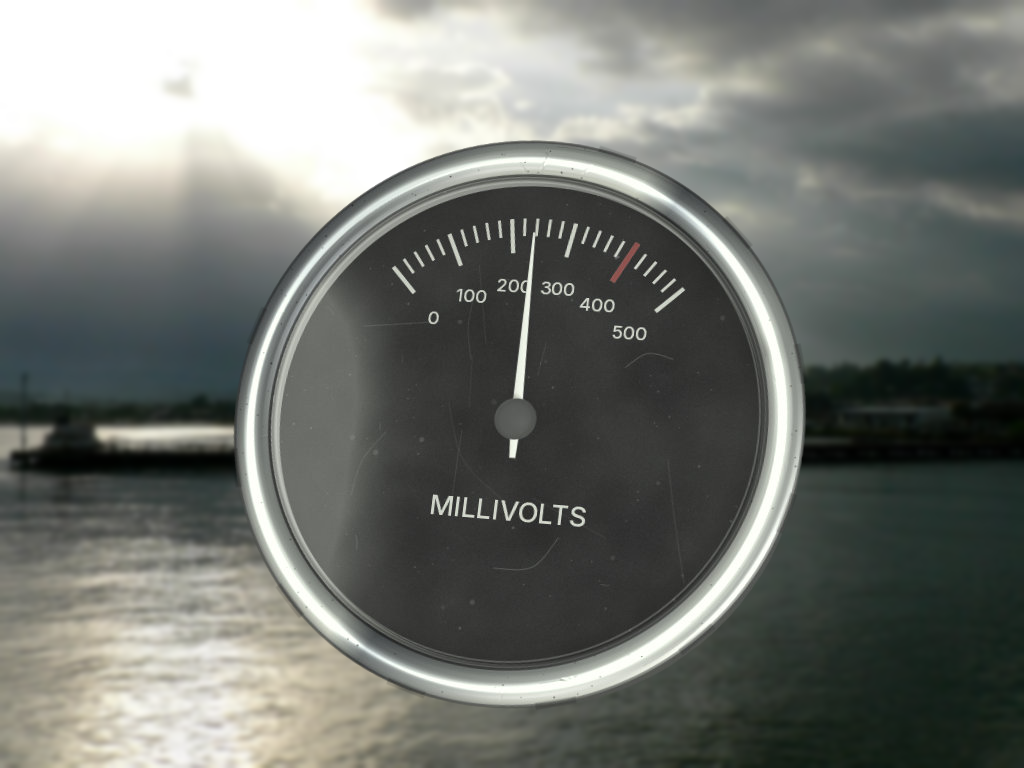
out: 240 mV
